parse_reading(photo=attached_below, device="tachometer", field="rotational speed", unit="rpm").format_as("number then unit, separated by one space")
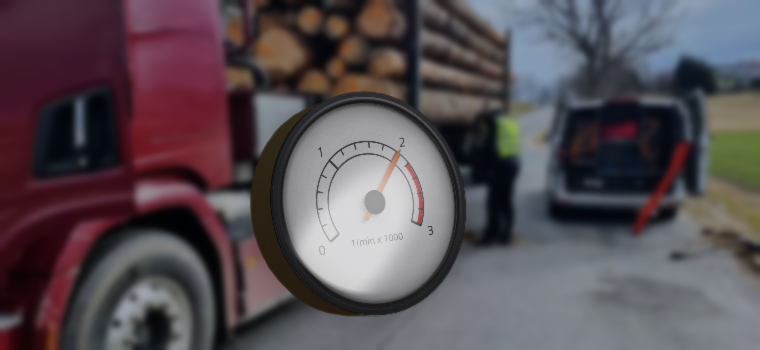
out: 2000 rpm
